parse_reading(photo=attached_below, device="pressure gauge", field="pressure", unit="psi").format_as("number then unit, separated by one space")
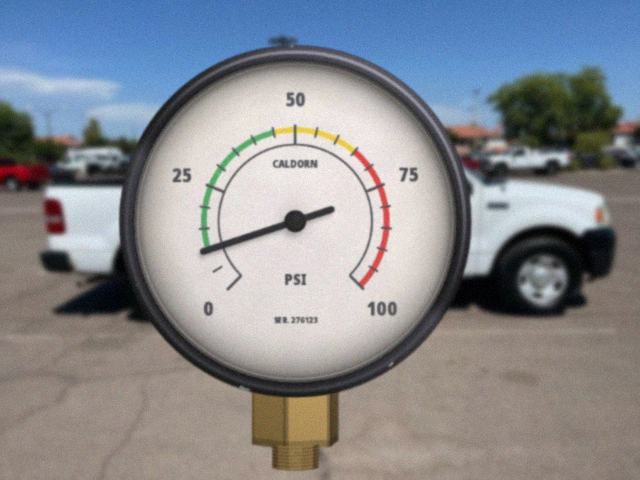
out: 10 psi
